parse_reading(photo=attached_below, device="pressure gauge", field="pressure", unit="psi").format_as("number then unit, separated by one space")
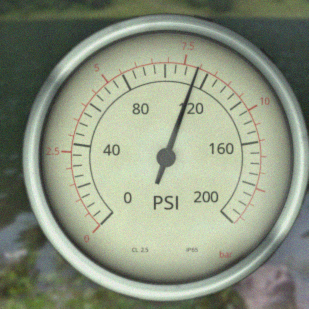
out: 115 psi
